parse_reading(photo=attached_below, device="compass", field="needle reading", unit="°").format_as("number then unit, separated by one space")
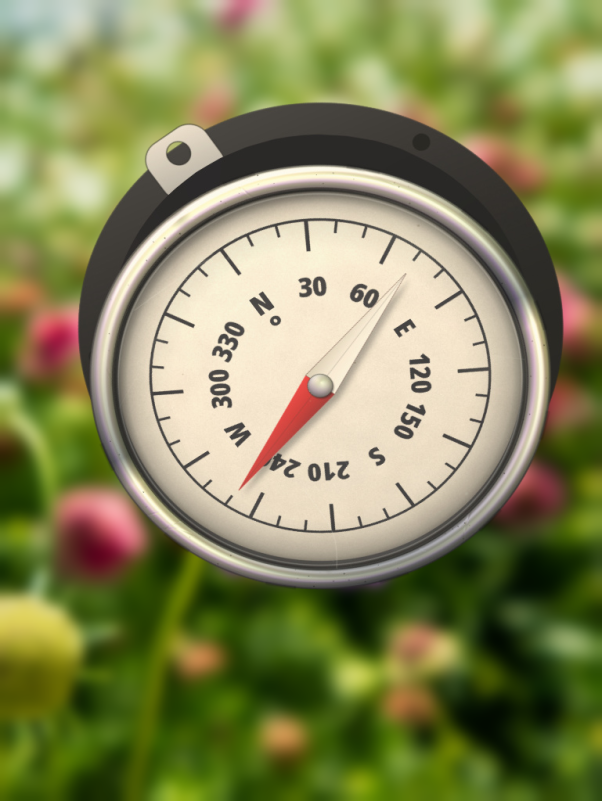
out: 250 °
